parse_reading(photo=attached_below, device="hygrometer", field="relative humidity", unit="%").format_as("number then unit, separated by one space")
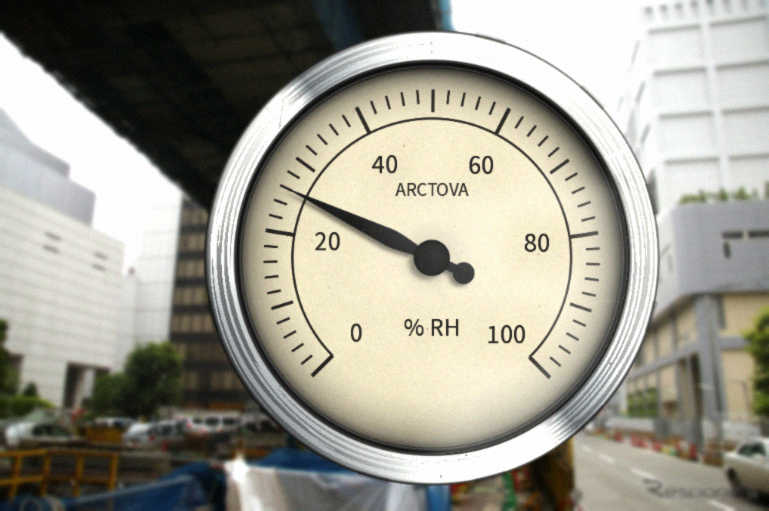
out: 26 %
